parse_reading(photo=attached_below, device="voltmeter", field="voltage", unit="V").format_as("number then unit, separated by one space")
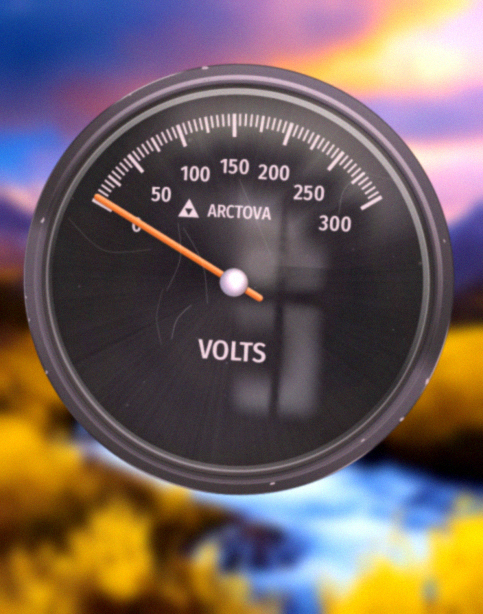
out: 5 V
